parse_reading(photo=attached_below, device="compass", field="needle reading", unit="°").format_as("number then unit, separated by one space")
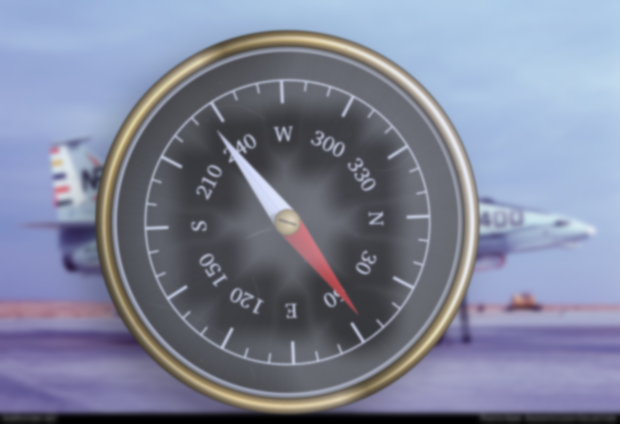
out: 55 °
